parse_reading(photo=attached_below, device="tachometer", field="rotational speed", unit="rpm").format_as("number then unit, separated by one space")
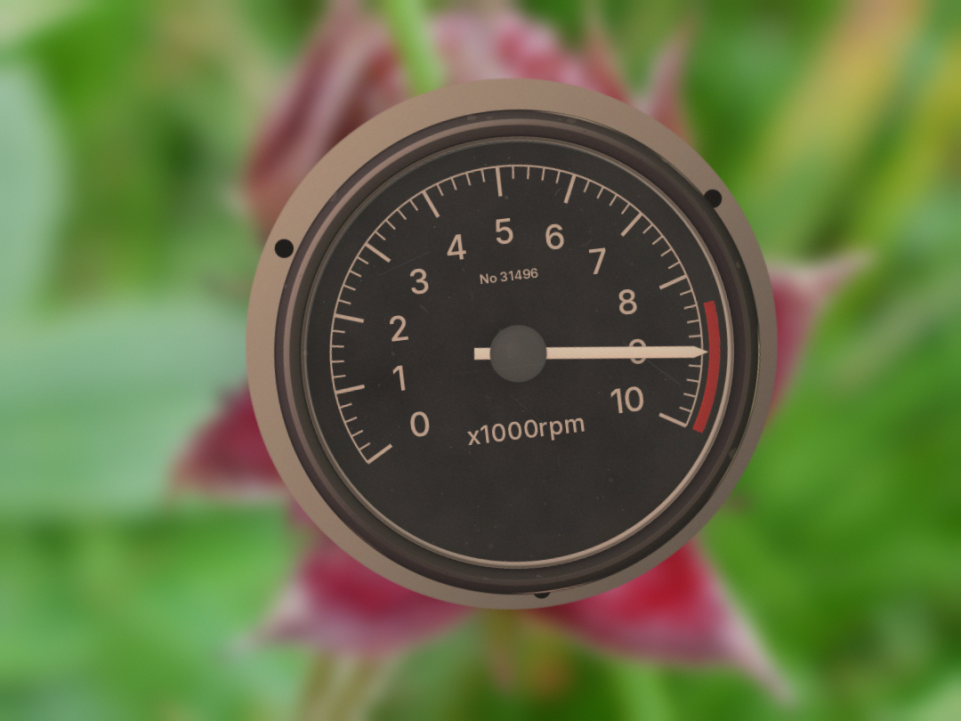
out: 9000 rpm
